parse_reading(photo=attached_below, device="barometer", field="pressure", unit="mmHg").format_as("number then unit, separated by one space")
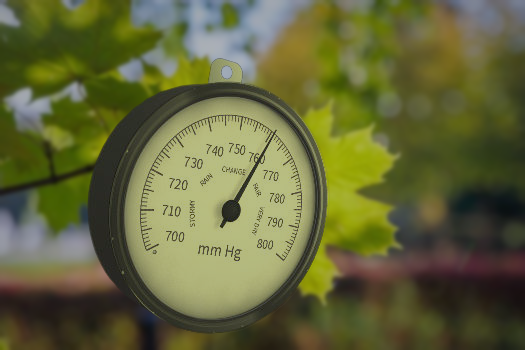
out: 760 mmHg
